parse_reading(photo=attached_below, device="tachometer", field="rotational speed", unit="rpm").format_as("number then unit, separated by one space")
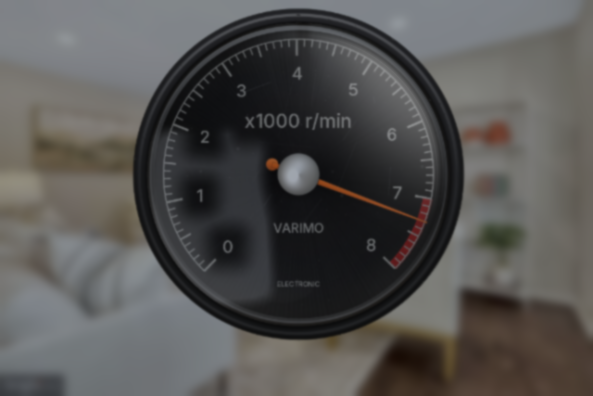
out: 7300 rpm
